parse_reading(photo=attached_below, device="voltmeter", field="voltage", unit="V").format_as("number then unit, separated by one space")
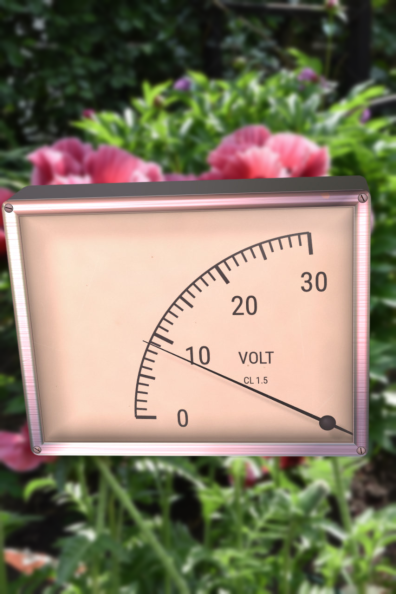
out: 9 V
